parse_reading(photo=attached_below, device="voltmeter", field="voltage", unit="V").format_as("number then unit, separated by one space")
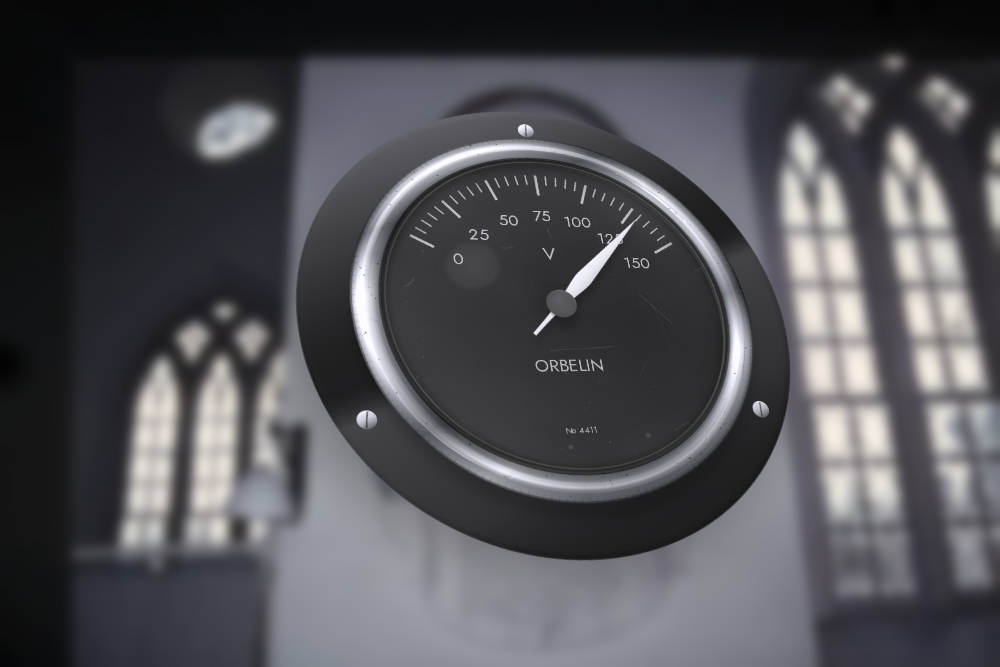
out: 130 V
